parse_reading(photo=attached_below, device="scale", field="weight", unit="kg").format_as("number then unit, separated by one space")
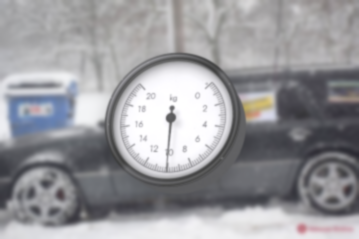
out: 10 kg
